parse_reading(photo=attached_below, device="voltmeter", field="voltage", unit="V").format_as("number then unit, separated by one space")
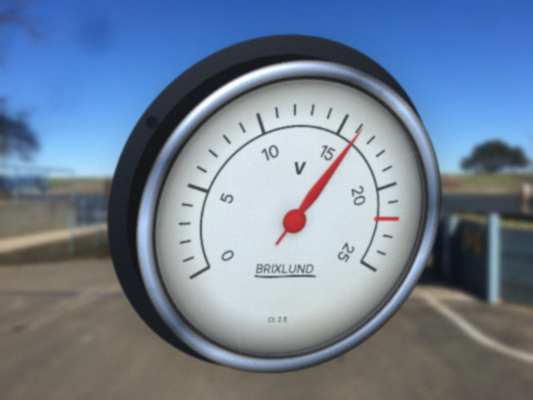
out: 16 V
